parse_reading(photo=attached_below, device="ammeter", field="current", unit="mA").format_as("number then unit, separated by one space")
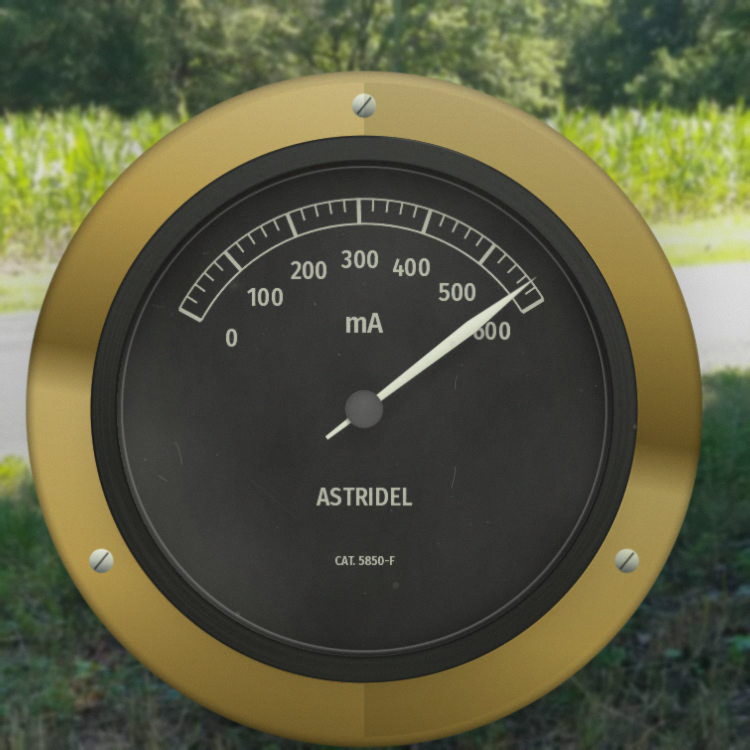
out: 570 mA
